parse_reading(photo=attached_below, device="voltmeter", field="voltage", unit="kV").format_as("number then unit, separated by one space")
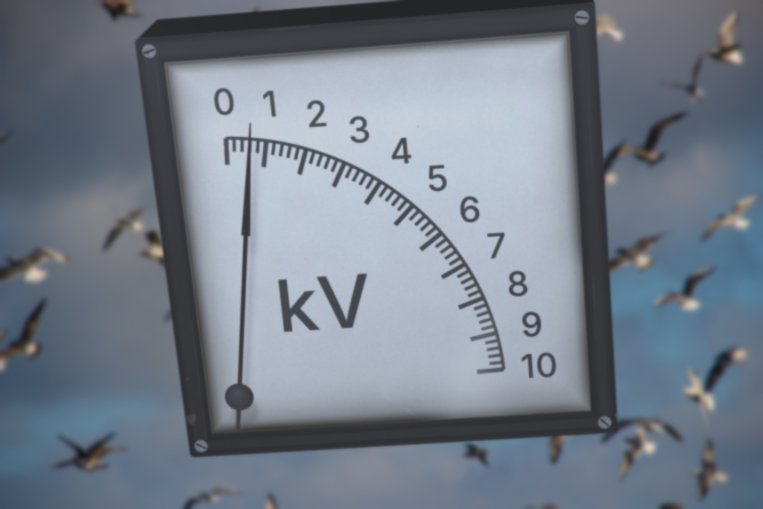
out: 0.6 kV
